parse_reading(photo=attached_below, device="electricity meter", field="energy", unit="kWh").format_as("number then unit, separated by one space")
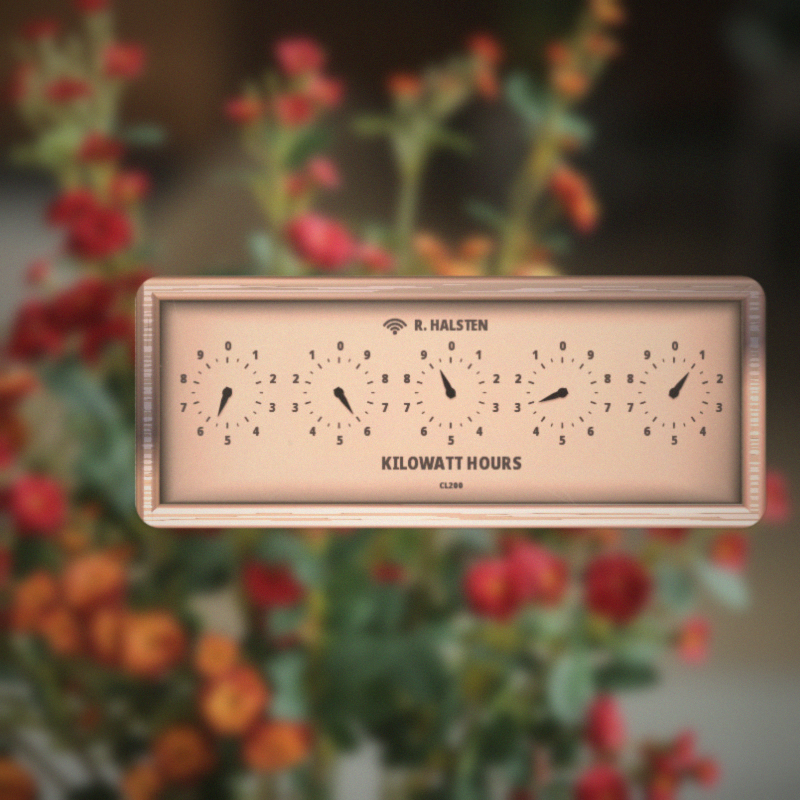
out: 55931 kWh
